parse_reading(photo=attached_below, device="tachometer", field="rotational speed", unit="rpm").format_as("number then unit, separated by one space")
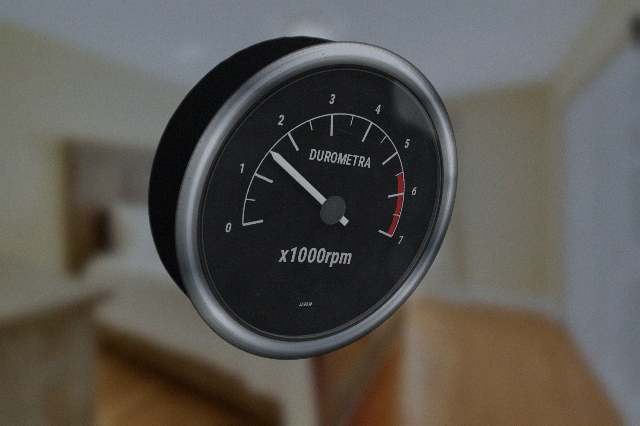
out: 1500 rpm
